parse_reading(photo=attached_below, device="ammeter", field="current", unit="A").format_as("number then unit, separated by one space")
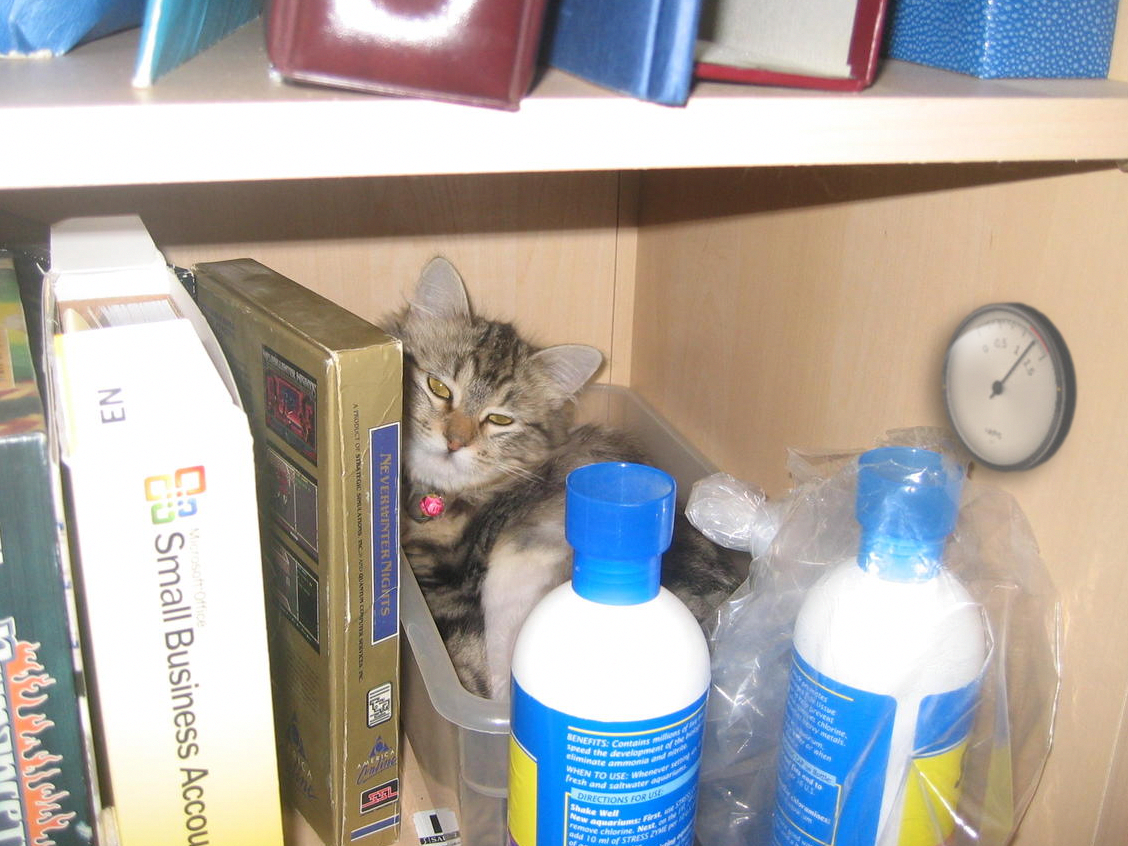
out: 1.25 A
